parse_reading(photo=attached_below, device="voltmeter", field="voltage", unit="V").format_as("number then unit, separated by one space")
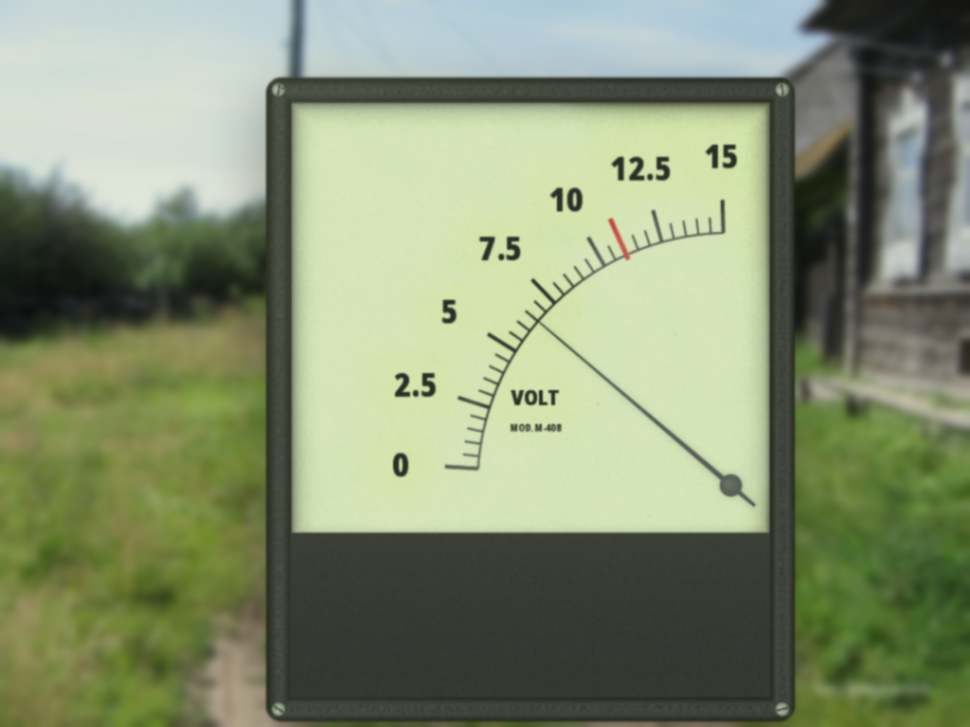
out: 6.5 V
